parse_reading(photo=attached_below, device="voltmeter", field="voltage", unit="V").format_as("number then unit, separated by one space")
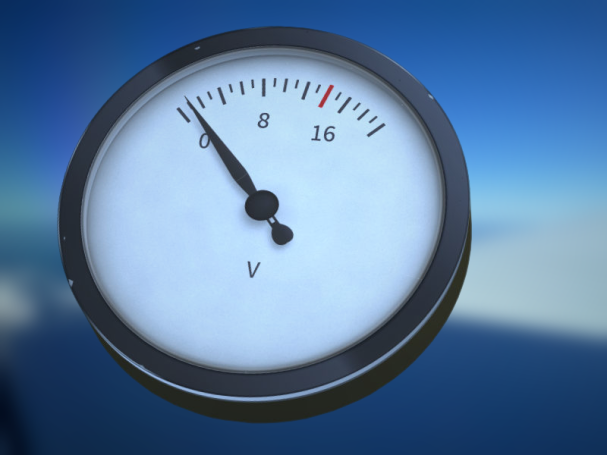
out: 1 V
